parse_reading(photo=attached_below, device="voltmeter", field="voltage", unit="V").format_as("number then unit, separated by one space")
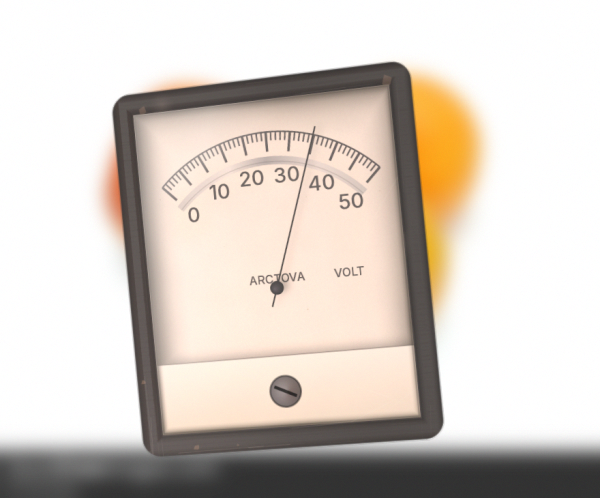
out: 35 V
